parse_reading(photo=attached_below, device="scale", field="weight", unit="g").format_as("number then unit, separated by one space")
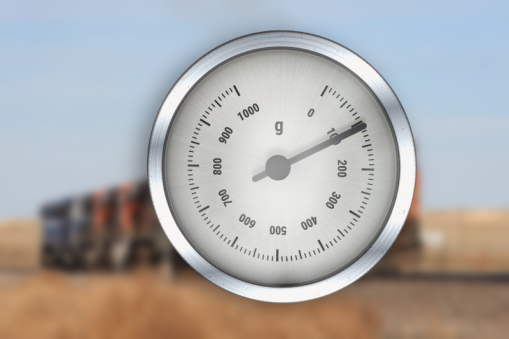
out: 110 g
